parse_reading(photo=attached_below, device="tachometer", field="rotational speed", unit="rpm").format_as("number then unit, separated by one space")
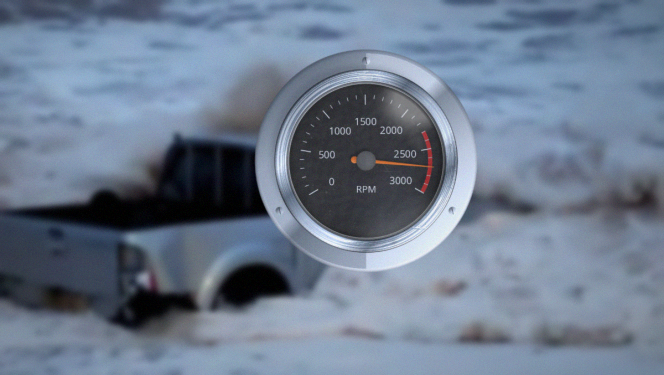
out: 2700 rpm
